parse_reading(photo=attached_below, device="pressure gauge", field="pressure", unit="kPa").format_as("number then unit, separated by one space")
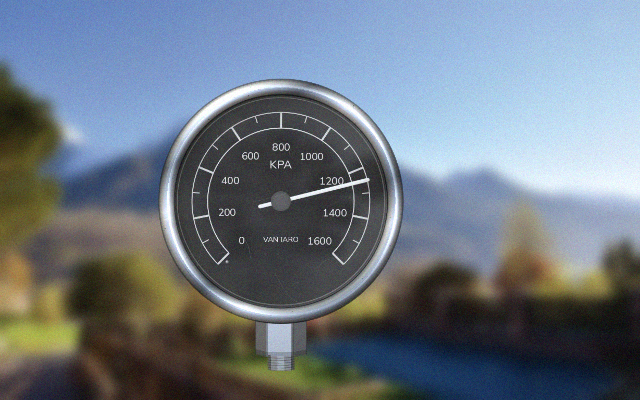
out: 1250 kPa
